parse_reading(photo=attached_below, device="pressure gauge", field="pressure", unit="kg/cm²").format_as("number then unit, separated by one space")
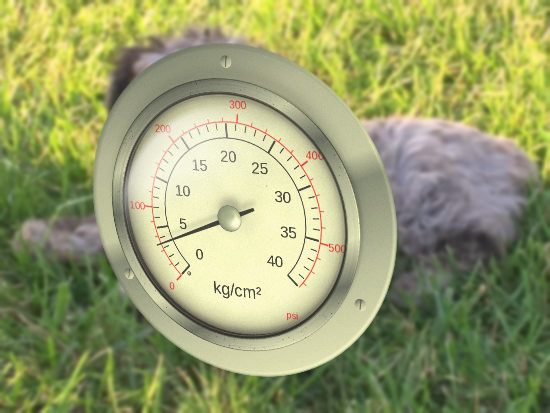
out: 3.5 kg/cm²
